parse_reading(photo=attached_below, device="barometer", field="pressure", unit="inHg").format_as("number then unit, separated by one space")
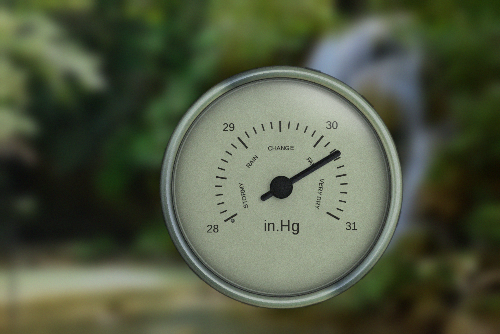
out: 30.25 inHg
